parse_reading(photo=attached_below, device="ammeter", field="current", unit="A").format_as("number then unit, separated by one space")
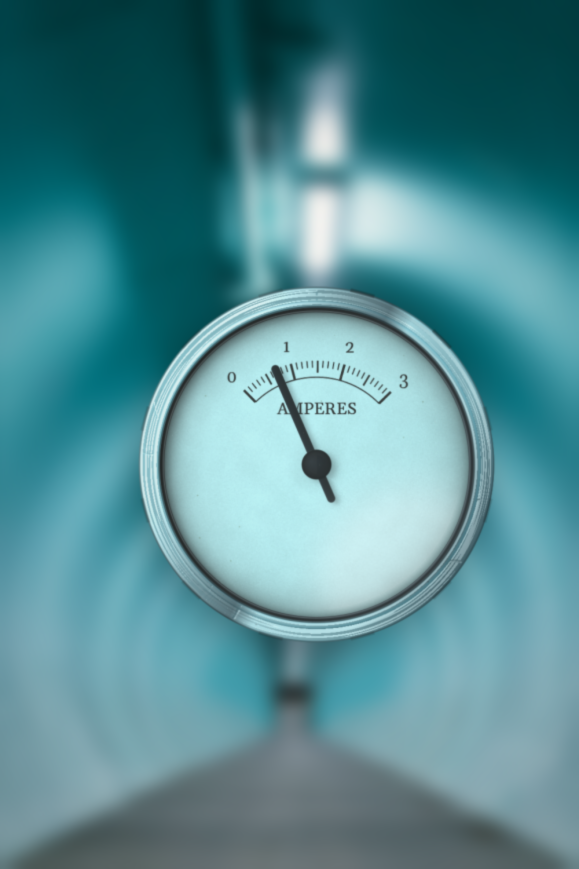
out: 0.7 A
